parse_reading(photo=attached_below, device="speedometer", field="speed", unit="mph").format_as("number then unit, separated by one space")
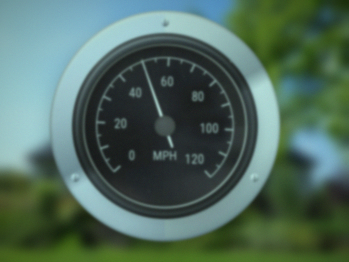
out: 50 mph
